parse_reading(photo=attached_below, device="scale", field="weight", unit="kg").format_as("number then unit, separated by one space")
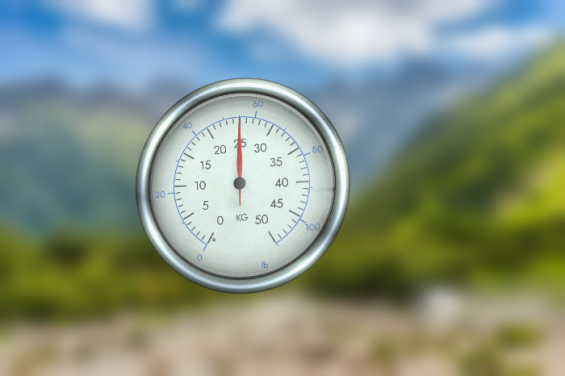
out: 25 kg
